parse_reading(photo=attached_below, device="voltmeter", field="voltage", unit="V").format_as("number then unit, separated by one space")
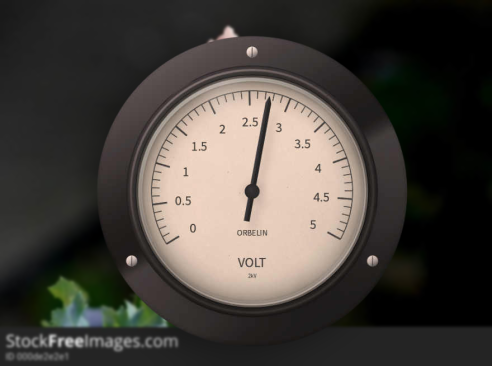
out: 2.75 V
